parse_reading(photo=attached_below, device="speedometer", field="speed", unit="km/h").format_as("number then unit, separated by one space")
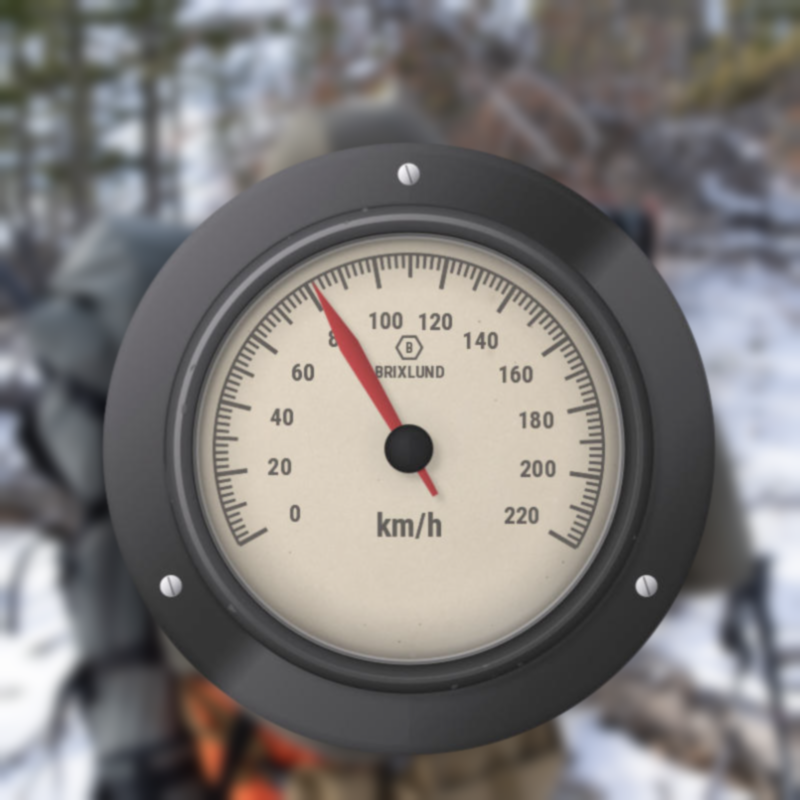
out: 82 km/h
